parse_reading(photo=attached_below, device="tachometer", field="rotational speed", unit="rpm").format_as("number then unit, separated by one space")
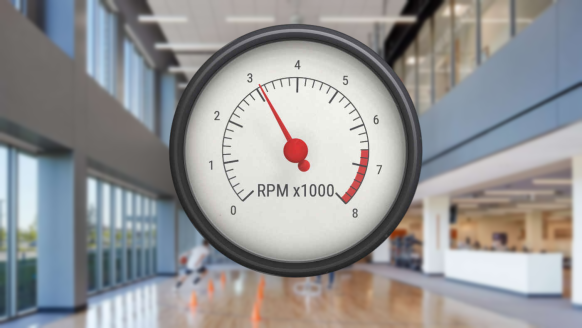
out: 3100 rpm
